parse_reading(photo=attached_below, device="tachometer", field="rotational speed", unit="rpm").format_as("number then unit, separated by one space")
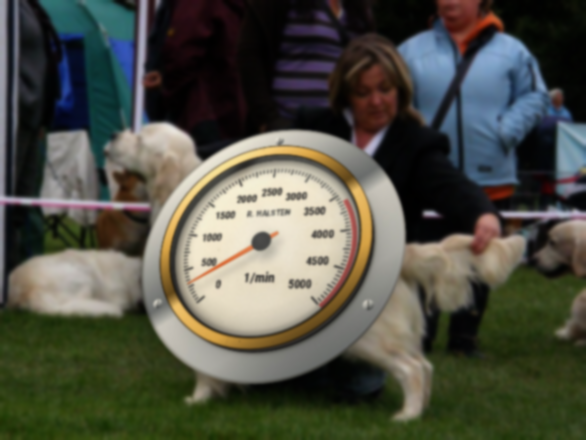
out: 250 rpm
